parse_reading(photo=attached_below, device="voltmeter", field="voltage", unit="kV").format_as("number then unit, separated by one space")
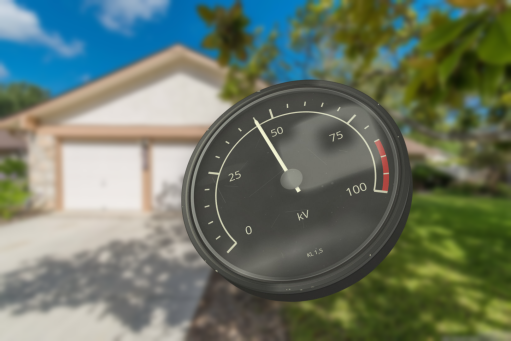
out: 45 kV
